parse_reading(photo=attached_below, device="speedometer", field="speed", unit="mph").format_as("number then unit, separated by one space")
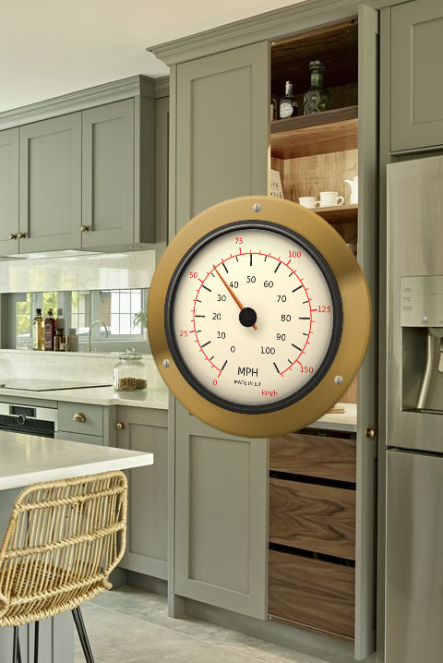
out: 37.5 mph
